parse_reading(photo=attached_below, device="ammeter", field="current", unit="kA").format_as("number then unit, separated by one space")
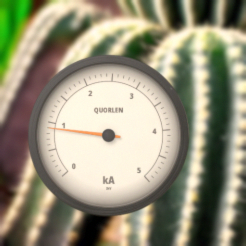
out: 0.9 kA
